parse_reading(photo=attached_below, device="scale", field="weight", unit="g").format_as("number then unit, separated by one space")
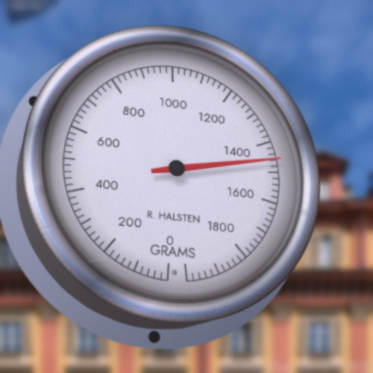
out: 1460 g
